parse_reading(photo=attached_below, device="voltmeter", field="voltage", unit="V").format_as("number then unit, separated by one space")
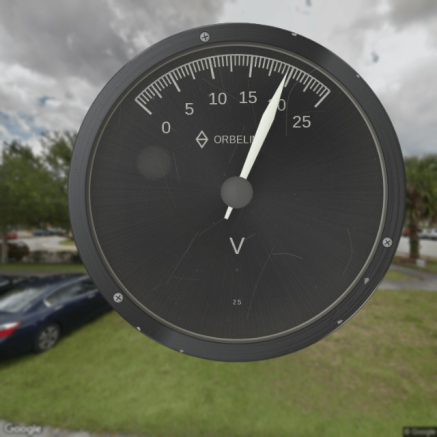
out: 19.5 V
